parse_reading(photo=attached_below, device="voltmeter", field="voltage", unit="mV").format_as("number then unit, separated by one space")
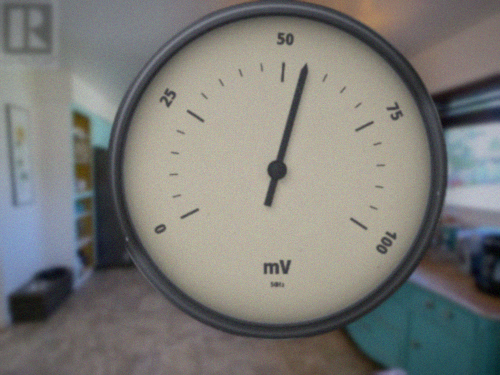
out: 55 mV
